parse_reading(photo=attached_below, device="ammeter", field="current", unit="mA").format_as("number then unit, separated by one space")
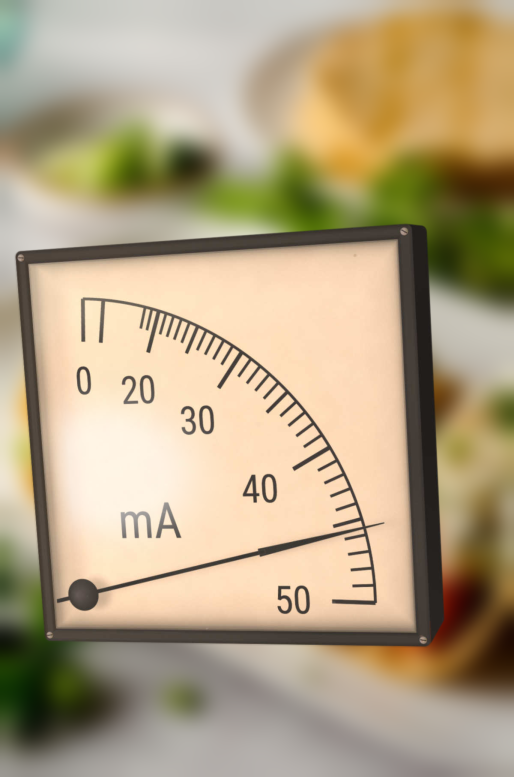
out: 45.5 mA
